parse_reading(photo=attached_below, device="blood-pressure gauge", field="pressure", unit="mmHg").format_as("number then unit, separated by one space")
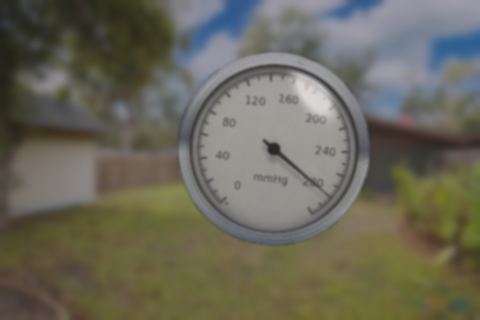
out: 280 mmHg
